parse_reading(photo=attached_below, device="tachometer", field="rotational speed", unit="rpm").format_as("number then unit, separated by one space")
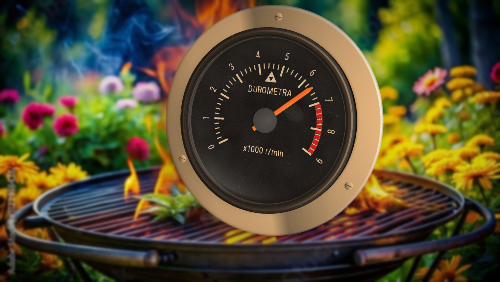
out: 6400 rpm
